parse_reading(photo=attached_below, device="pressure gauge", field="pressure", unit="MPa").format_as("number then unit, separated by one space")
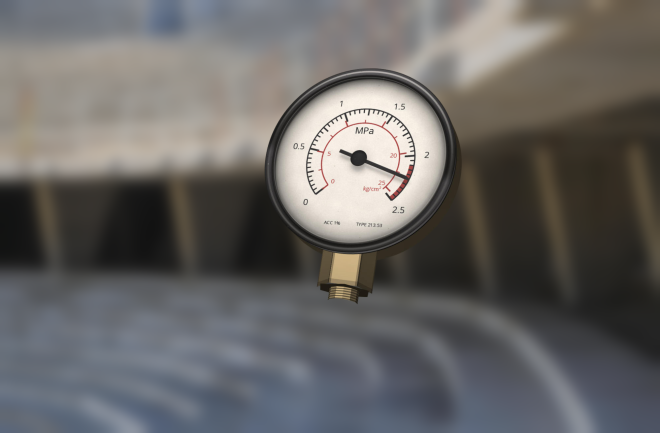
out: 2.25 MPa
